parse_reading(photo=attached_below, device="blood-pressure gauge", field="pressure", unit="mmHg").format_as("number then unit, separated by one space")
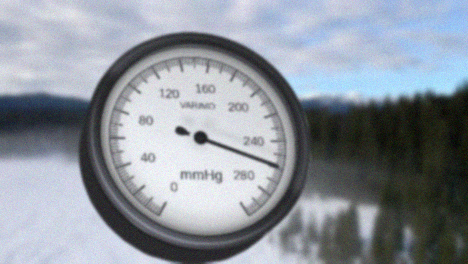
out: 260 mmHg
